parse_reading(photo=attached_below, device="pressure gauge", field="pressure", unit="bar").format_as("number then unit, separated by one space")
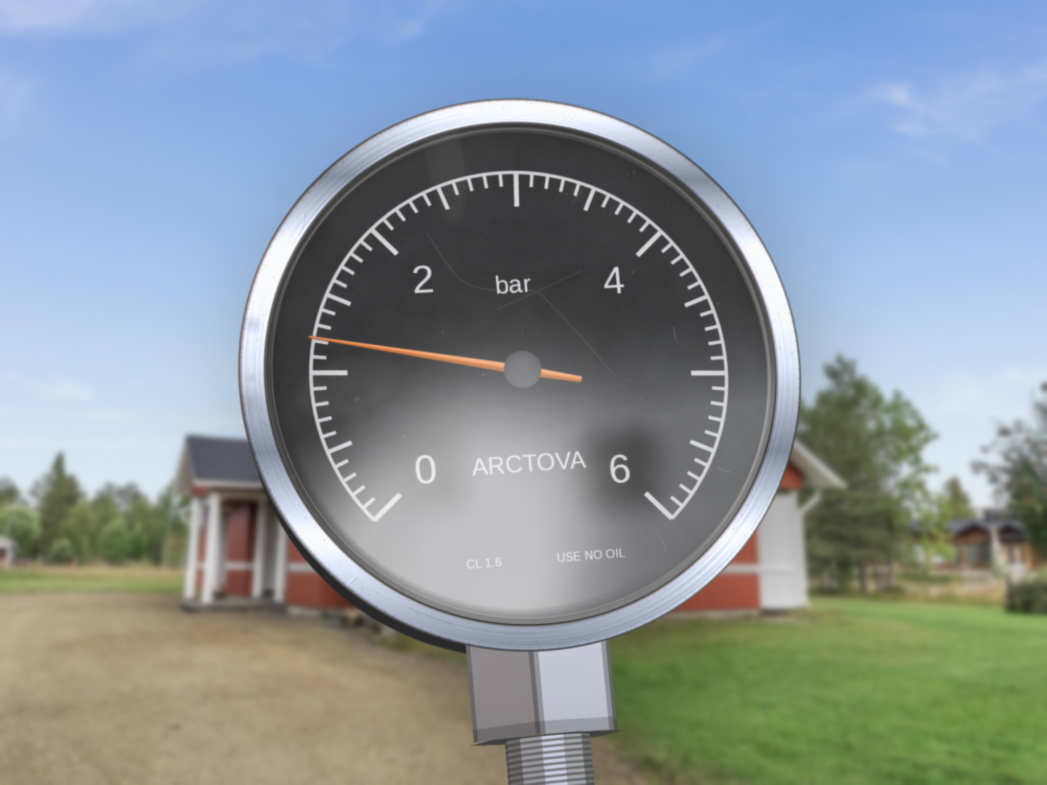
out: 1.2 bar
